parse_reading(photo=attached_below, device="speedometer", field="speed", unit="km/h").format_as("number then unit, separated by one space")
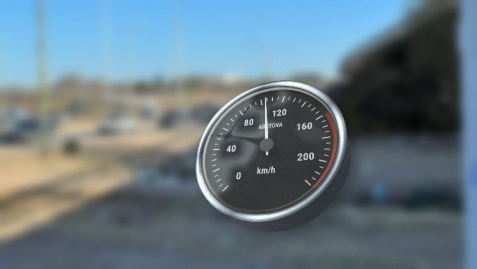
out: 105 km/h
